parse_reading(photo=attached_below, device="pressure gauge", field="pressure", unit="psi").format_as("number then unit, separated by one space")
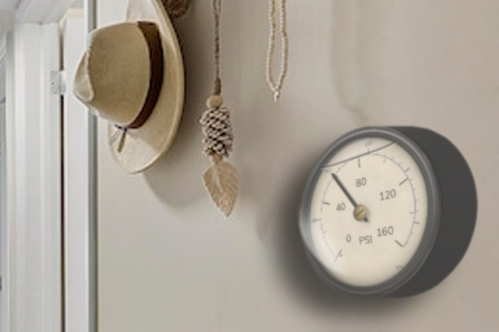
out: 60 psi
